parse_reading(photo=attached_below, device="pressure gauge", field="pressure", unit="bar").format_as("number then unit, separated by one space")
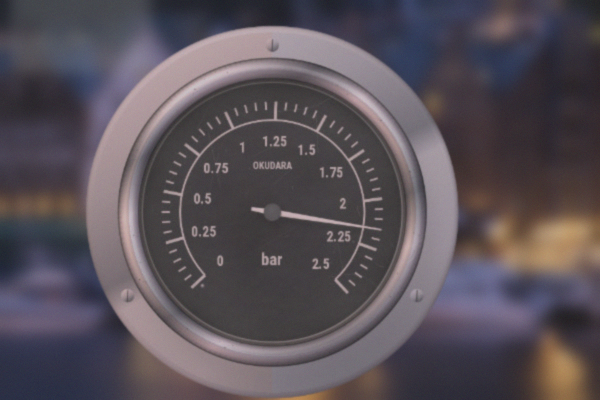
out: 2.15 bar
